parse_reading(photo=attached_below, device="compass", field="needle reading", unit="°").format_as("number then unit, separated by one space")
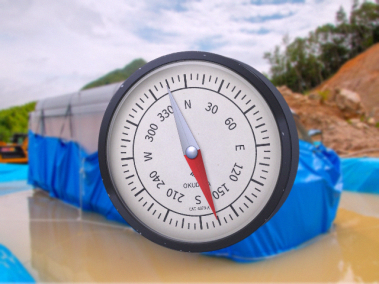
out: 165 °
